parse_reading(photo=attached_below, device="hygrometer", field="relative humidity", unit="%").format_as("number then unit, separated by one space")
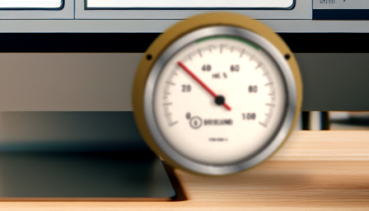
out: 30 %
